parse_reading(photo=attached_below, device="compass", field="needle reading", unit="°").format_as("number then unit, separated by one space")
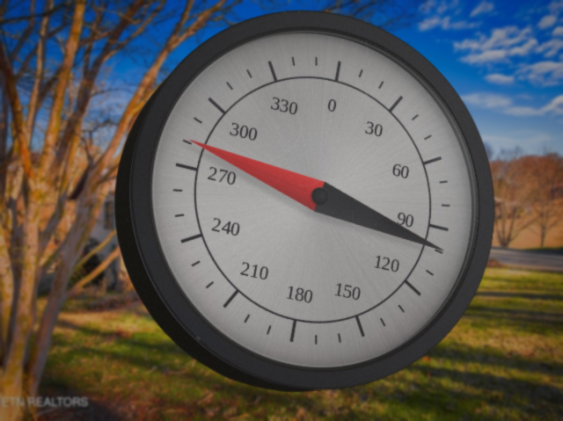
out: 280 °
